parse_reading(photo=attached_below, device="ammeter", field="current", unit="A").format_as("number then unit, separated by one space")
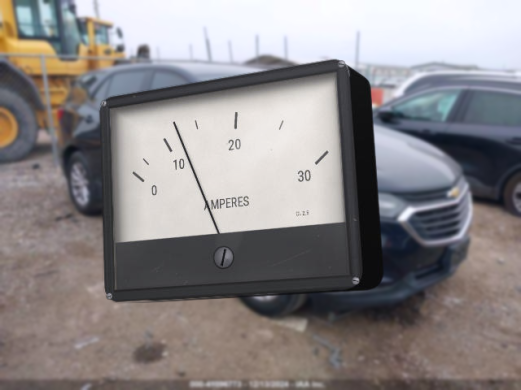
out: 12.5 A
